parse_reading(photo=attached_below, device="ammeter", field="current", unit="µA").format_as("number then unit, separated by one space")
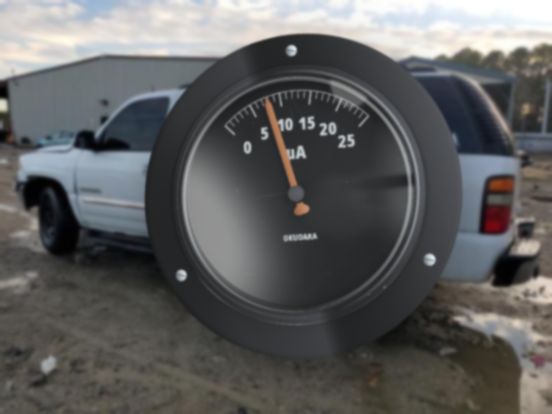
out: 8 µA
